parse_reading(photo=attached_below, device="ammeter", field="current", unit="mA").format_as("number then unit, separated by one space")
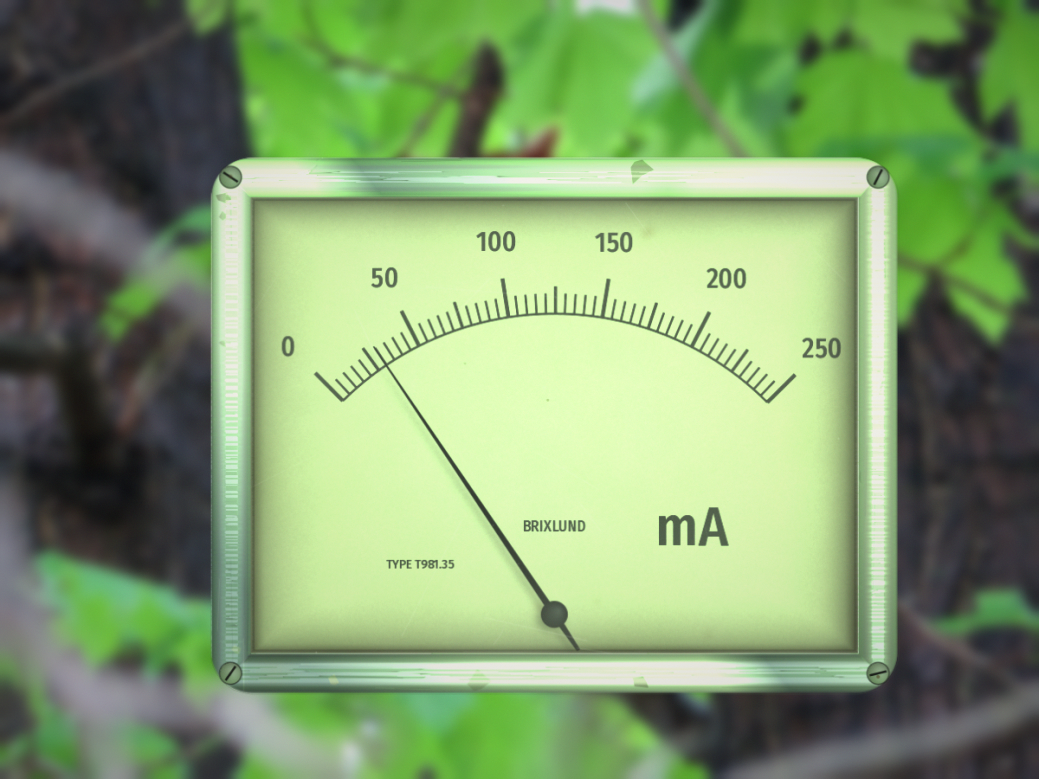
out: 30 mA
